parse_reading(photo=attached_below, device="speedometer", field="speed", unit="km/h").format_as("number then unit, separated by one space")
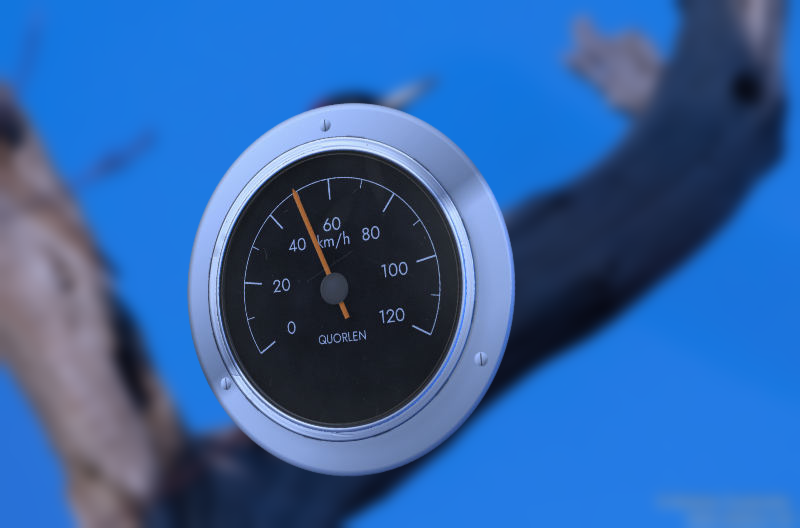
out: 50 km/h
